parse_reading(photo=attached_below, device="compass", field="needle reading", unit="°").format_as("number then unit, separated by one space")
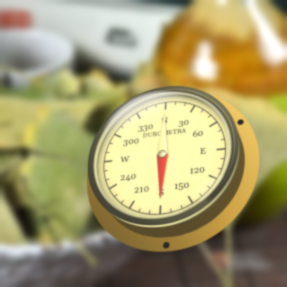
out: 180 °
